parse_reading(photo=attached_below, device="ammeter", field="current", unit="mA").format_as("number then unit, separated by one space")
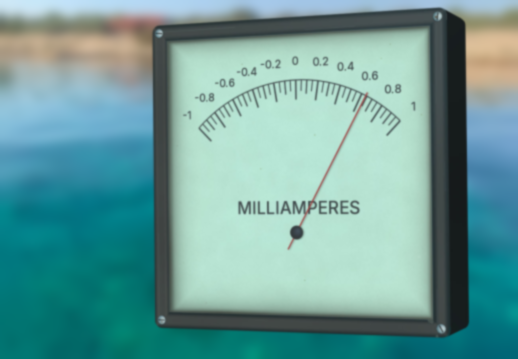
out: 0.65 mA
